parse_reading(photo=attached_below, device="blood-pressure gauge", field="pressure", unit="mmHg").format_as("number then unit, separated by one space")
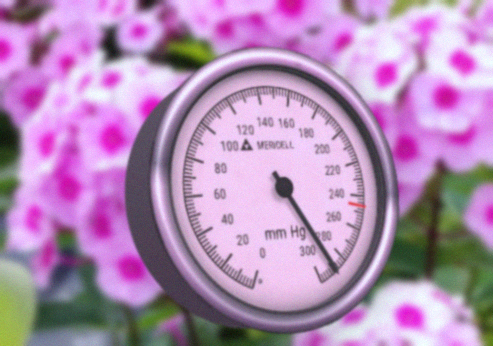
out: 290 mmHg
